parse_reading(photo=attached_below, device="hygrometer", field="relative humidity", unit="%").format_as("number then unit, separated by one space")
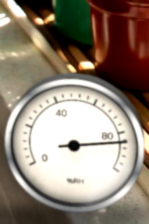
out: 84 %
